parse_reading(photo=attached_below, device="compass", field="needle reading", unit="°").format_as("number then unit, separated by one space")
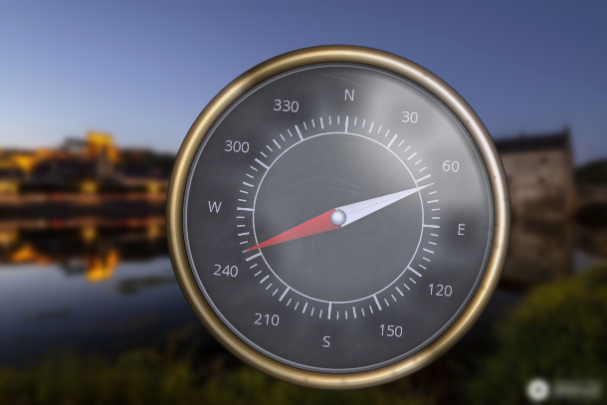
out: 245 °
